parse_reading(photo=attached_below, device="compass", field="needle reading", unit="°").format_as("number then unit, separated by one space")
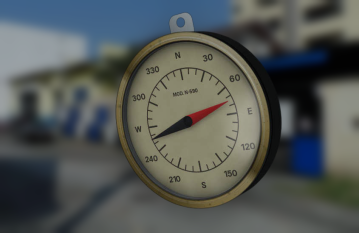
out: 75 °
